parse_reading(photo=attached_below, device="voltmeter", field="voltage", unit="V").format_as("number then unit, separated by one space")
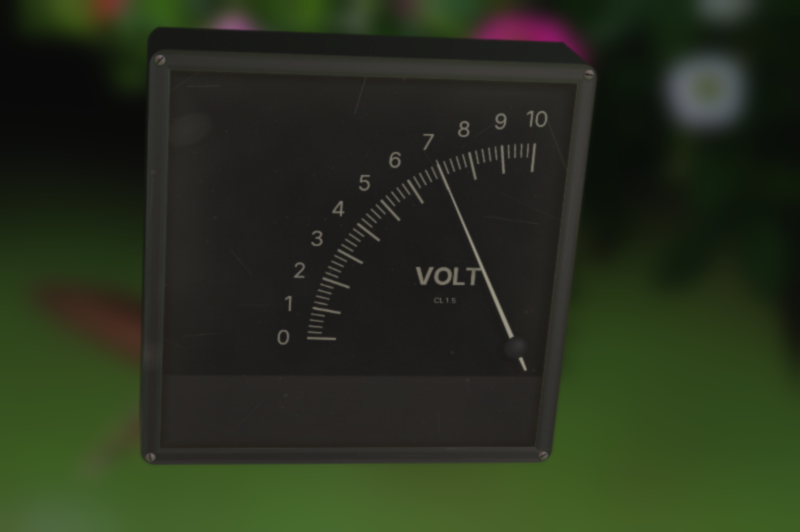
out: 7 V
